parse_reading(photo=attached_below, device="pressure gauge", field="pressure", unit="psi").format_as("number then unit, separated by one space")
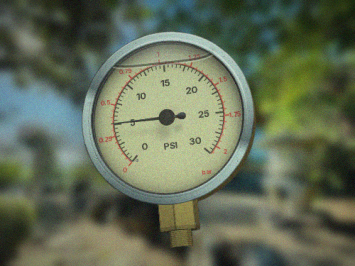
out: 5 psi
